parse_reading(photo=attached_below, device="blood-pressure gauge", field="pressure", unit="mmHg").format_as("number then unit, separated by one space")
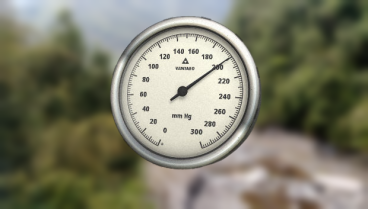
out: 200 mmHg
